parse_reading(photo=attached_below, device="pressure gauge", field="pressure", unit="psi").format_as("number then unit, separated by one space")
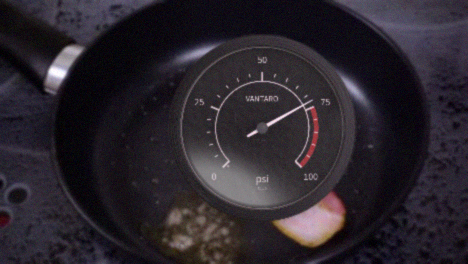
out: 72.5 psi
